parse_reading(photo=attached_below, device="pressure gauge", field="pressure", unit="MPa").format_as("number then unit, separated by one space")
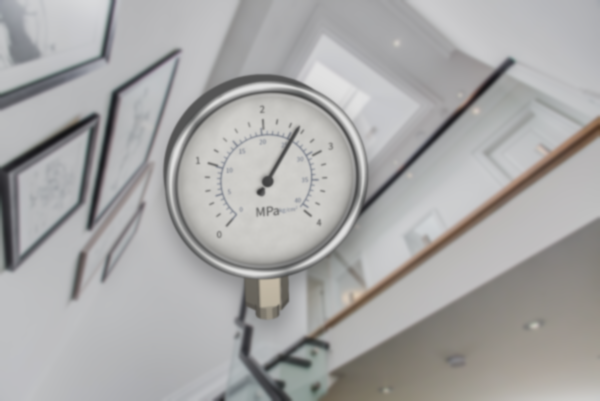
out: 2.5 MPa
